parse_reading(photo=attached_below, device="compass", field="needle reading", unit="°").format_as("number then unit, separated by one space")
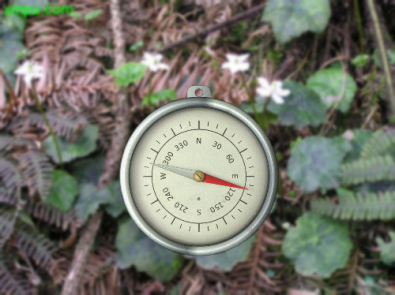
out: 105 °
